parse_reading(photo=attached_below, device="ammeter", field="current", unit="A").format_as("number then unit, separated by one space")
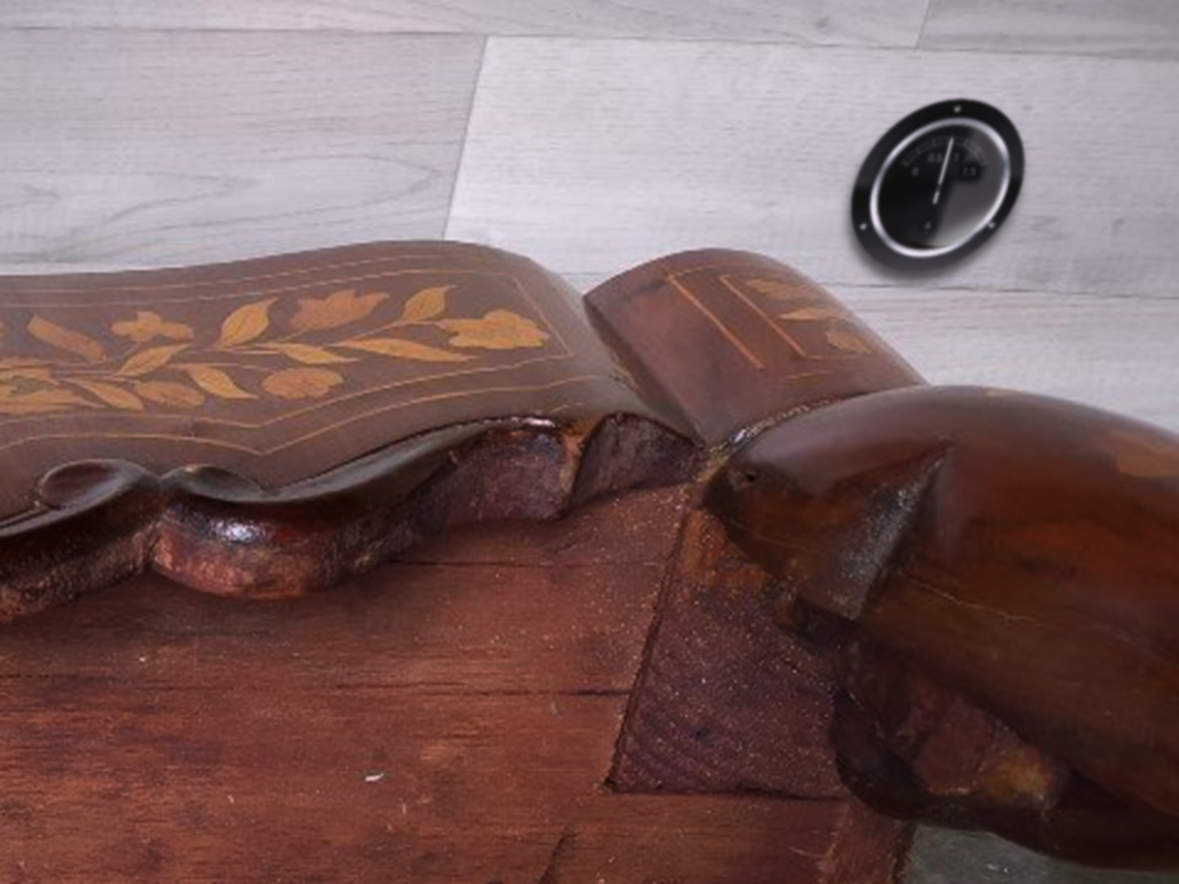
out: 0.75 A
